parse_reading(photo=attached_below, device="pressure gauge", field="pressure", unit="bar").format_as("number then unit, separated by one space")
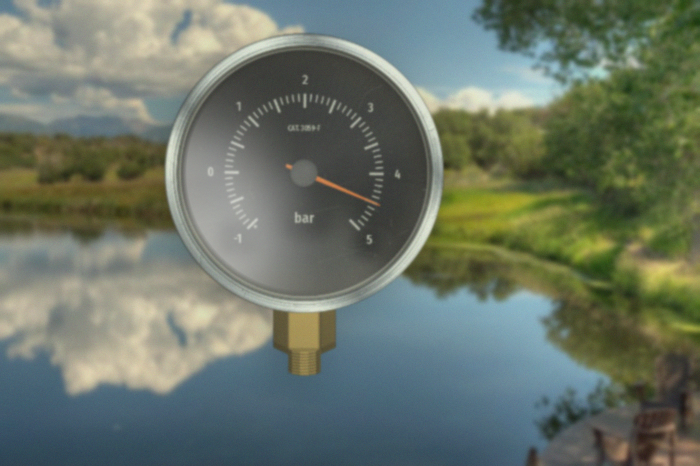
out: 4.5 bar
